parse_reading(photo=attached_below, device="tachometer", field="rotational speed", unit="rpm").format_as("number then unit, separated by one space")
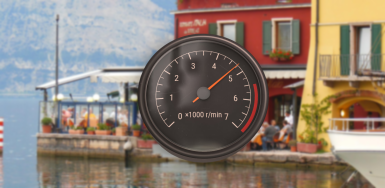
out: 4750 rpm
